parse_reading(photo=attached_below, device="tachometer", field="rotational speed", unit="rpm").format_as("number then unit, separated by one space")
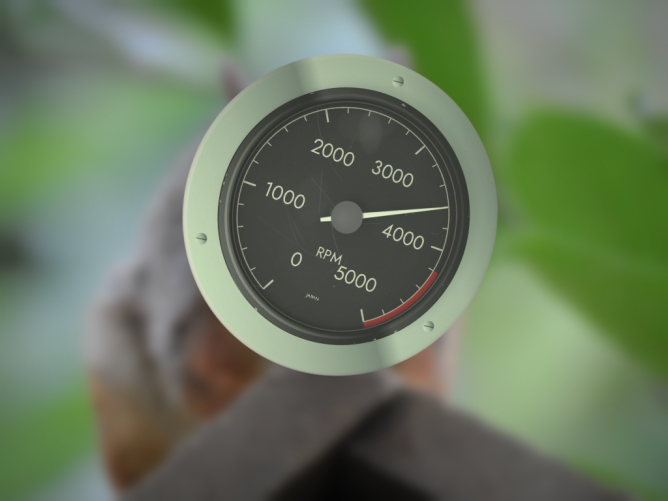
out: 3600 rpm
